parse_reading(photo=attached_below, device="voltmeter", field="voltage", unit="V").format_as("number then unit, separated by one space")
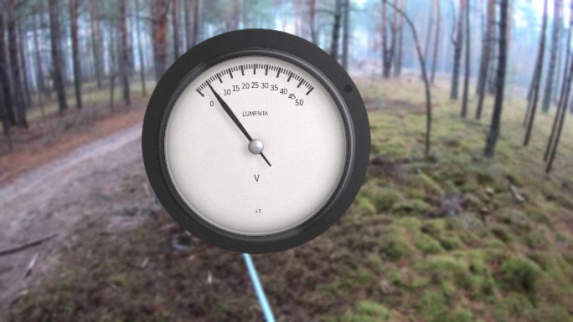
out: 5 V
